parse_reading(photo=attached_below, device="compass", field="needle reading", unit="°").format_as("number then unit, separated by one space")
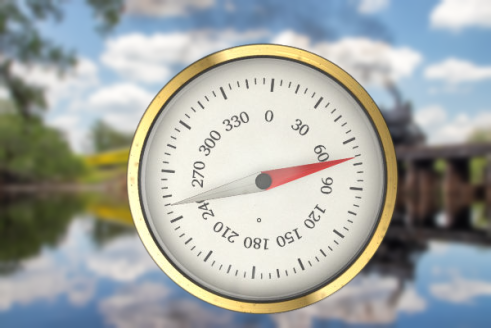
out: 70 °
